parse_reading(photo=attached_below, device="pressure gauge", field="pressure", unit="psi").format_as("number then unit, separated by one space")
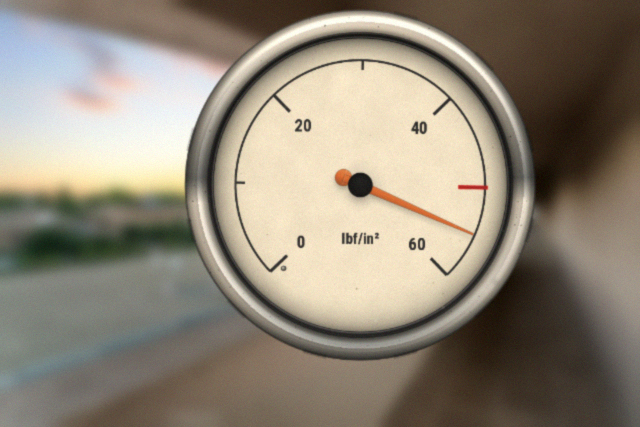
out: 55 psi
